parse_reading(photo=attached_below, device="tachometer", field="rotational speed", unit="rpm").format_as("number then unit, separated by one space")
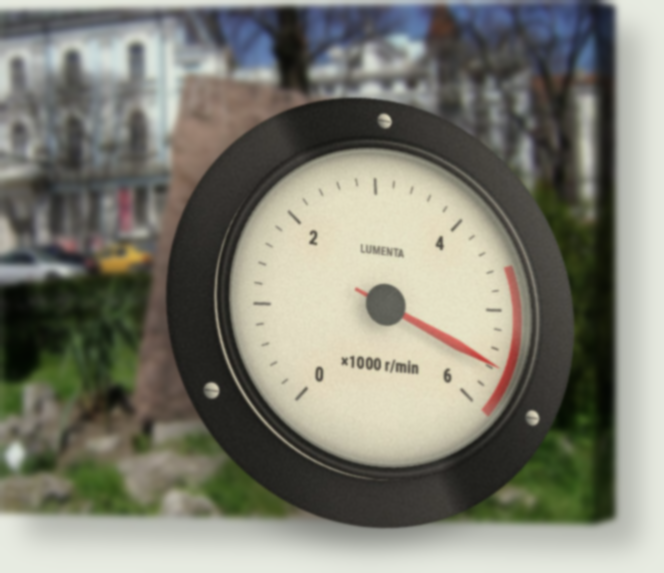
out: 5600 rpm
